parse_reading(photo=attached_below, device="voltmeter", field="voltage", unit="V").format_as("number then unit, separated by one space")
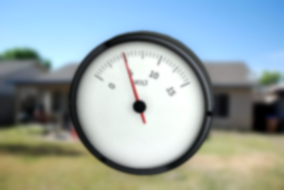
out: 5 V
